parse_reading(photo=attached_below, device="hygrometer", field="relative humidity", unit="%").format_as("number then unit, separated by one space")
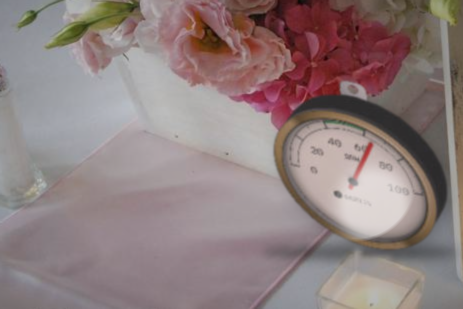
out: 65 %
